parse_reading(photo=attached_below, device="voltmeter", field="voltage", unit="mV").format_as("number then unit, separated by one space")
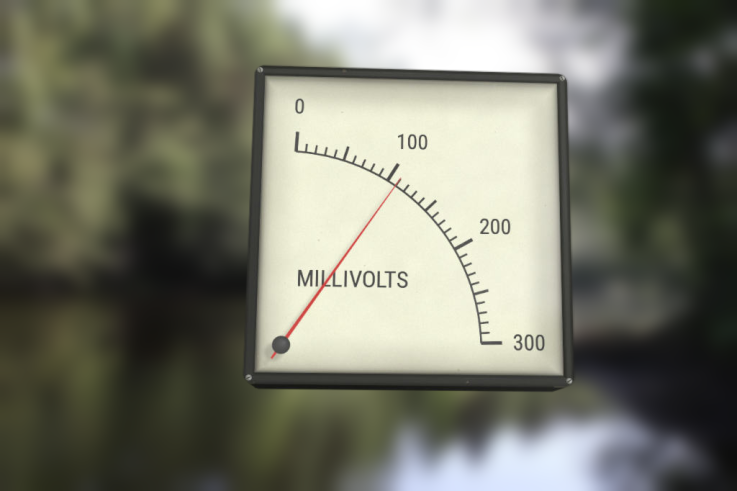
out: 110 mV
